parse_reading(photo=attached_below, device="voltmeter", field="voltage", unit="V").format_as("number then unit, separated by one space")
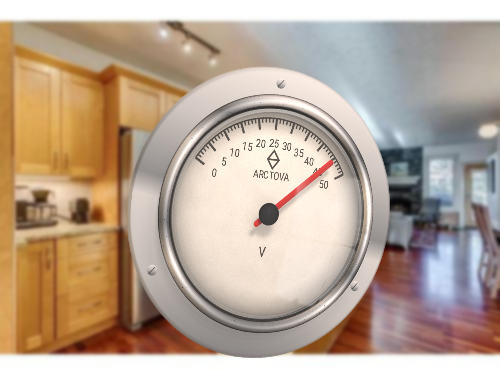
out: 45 V
